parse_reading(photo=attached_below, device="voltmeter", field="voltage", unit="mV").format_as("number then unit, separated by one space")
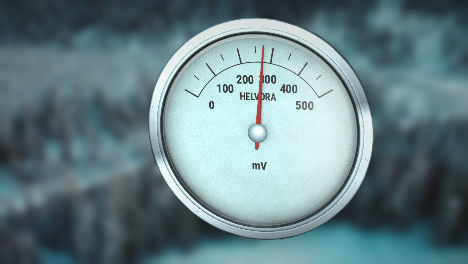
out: 275 mV
